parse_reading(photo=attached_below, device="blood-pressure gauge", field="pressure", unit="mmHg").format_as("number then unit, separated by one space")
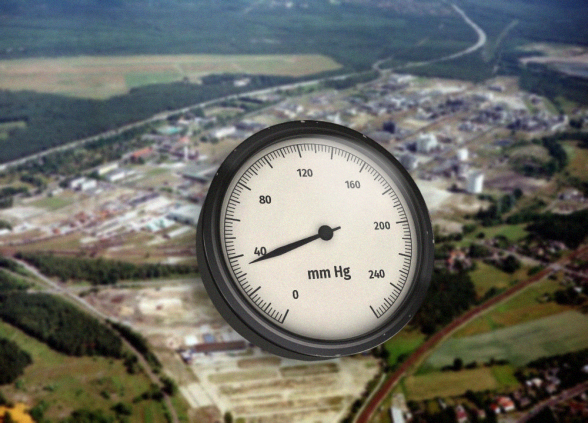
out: 34 mmHg
